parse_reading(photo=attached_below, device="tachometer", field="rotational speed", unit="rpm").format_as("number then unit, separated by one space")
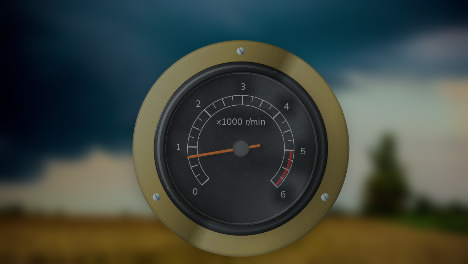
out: 750 rpm
